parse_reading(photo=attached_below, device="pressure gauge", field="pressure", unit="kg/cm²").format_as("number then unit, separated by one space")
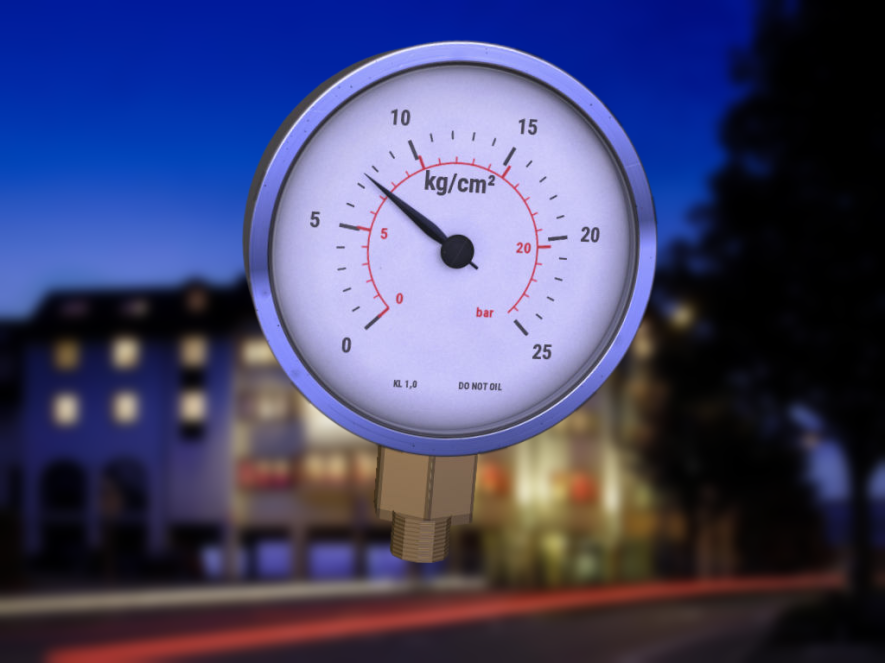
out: 7.5 kg/cm²
